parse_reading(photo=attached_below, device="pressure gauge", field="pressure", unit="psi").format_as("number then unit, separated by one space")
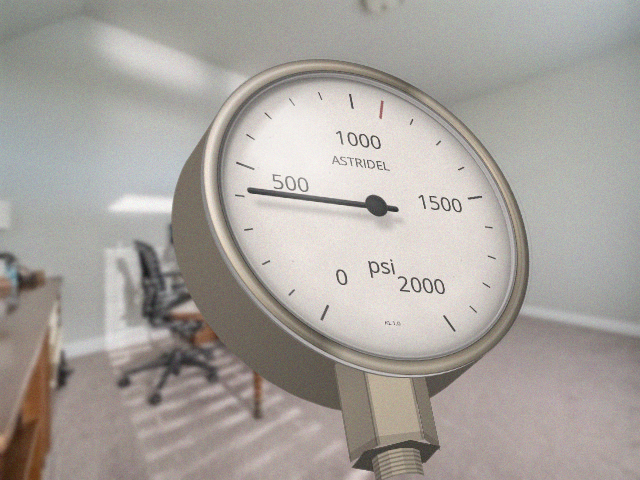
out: 400 psi
